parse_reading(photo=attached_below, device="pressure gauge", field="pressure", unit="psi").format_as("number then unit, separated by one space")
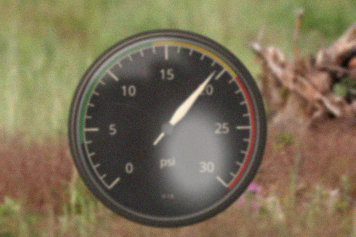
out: 19.5 psi
